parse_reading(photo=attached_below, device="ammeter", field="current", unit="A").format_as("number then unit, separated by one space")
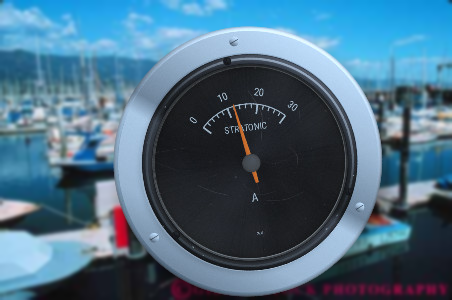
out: 12 A
